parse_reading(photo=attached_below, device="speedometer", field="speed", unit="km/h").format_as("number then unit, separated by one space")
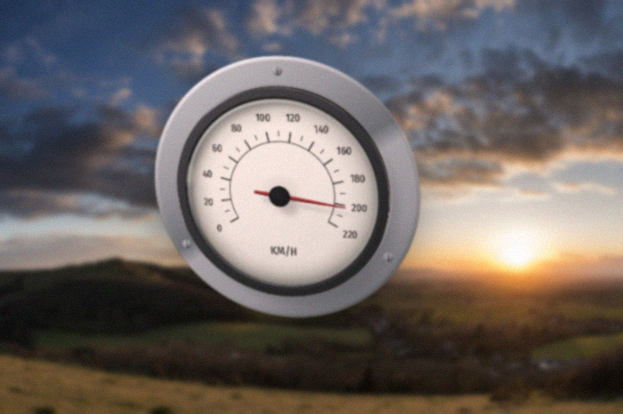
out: 200 km/h
